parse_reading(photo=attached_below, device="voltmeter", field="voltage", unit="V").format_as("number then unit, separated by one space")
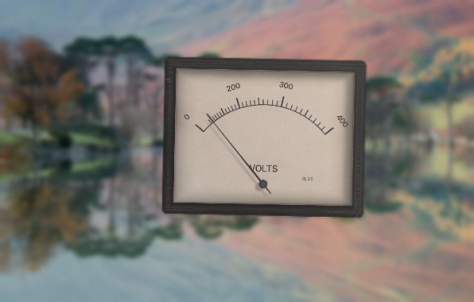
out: 100 V
